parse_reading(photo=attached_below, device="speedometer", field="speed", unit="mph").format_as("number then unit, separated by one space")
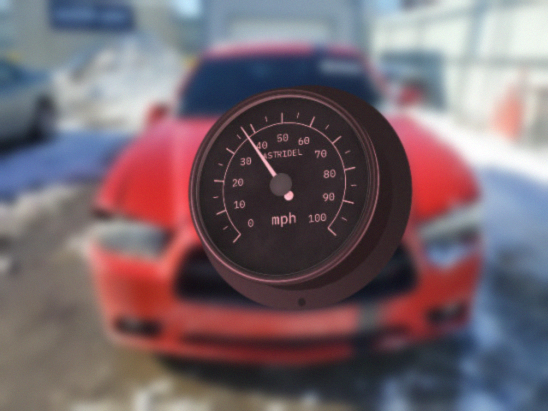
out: 37.5 mph
